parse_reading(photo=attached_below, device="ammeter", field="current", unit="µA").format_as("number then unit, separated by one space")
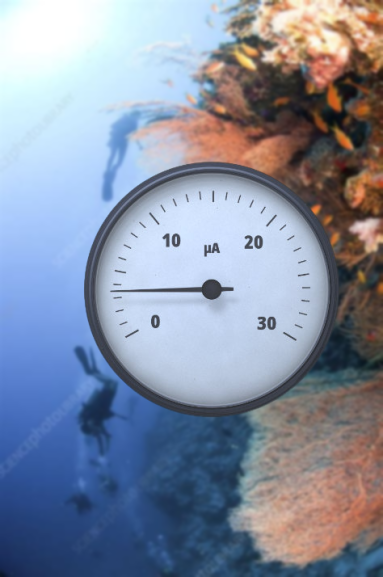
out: 3.5 µA
